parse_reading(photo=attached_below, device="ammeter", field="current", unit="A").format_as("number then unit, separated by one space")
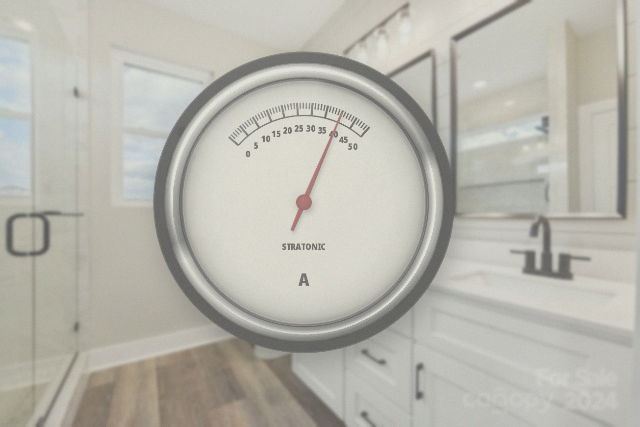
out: 40 A
